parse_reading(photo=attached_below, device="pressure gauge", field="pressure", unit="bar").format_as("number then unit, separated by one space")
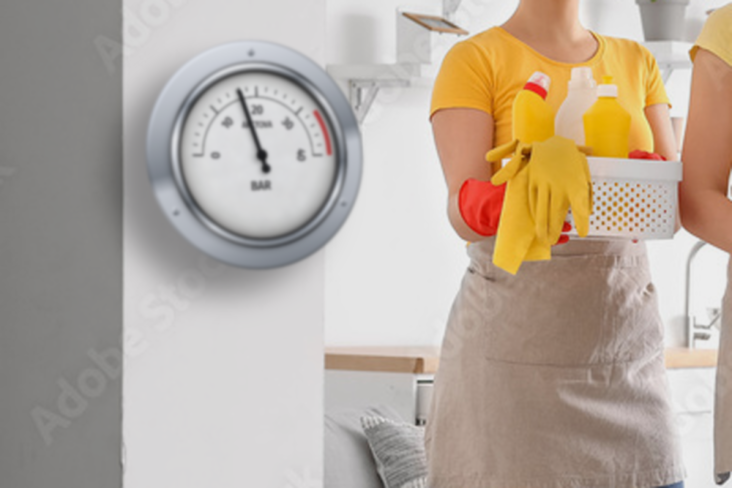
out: 16 bar
